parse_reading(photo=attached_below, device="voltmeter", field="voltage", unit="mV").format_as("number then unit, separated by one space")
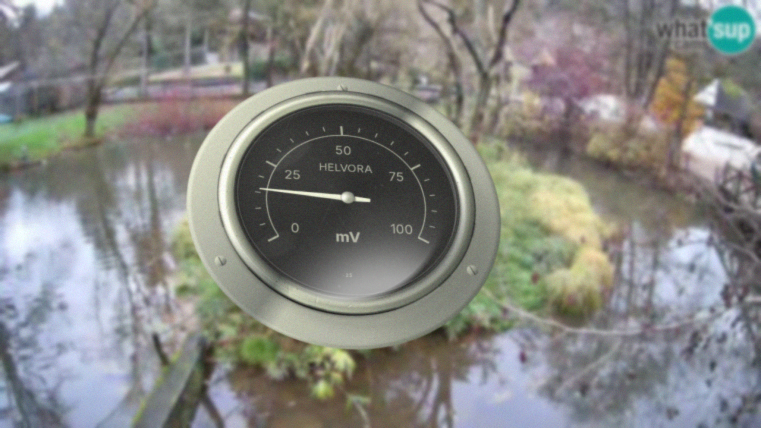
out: 15 mV
